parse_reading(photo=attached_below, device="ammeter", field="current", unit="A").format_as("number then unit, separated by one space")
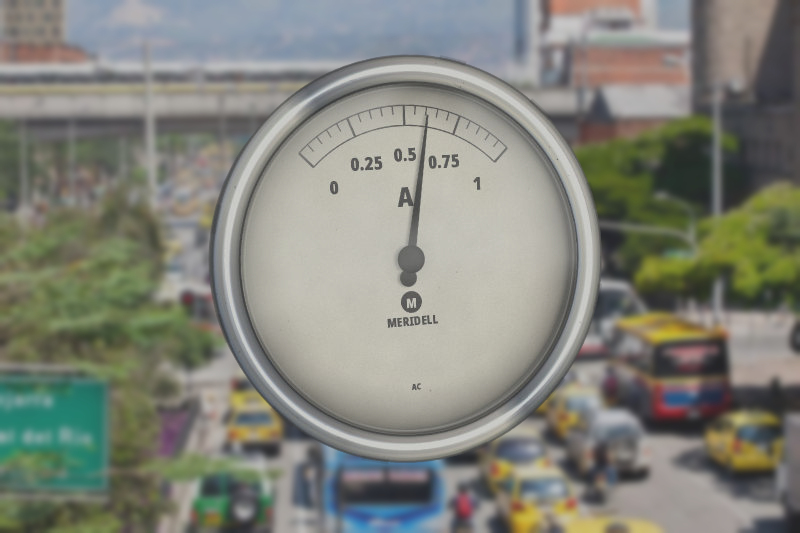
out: 0.6 A
